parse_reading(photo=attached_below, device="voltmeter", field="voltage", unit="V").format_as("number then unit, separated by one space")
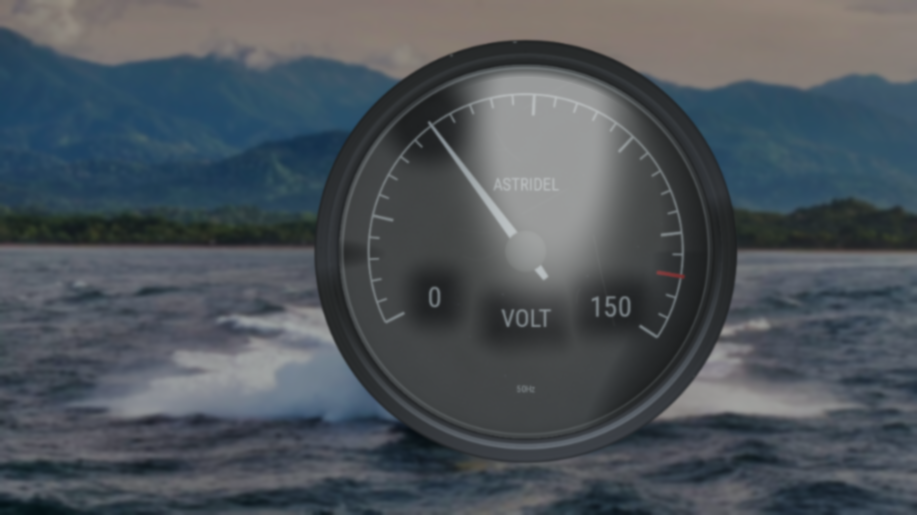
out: 50 V
